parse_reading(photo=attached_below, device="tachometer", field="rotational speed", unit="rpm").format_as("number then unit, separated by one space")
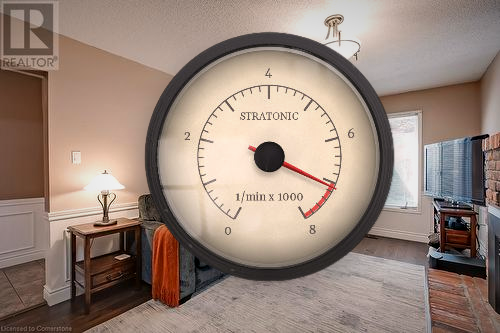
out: 7100 rpm
